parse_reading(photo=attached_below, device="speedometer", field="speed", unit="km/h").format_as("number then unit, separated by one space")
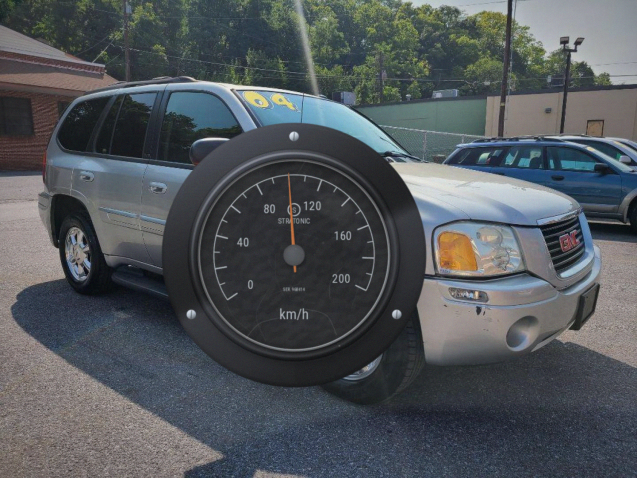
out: 100 km/h
